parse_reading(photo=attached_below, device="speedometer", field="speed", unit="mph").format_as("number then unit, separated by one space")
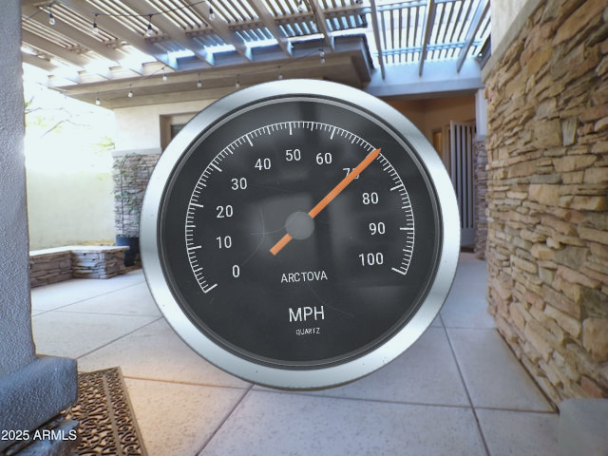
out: 71 mph
